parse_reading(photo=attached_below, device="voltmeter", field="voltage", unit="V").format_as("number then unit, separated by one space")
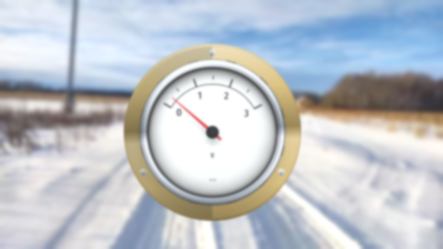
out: 0.25 V
